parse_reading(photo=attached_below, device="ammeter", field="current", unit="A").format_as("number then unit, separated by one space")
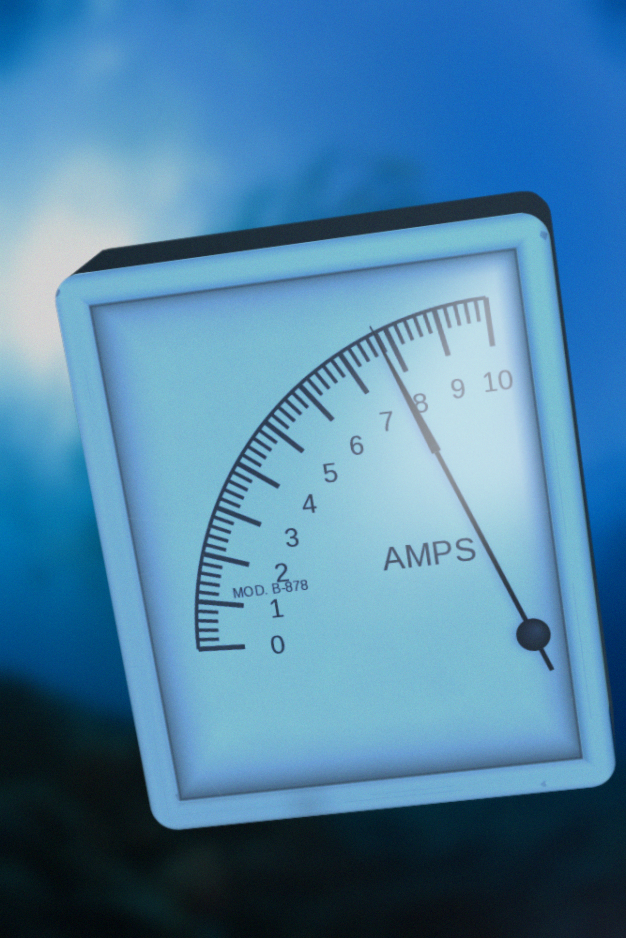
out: 7.8 A
